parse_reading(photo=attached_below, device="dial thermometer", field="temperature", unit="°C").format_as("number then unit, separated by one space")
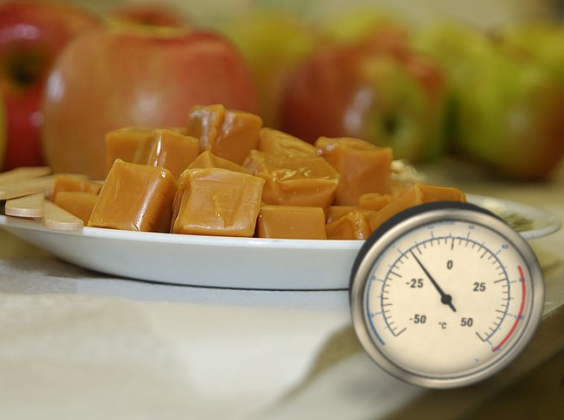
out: -15 °C
